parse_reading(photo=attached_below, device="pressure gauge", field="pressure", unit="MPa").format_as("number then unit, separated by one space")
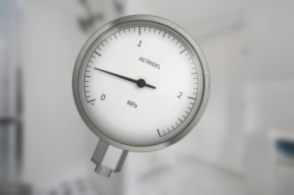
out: 0.35 MPa
